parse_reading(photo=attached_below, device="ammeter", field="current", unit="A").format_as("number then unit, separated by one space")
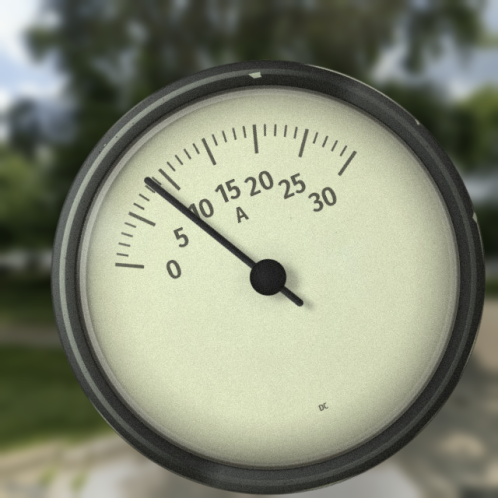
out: 8.5 A
